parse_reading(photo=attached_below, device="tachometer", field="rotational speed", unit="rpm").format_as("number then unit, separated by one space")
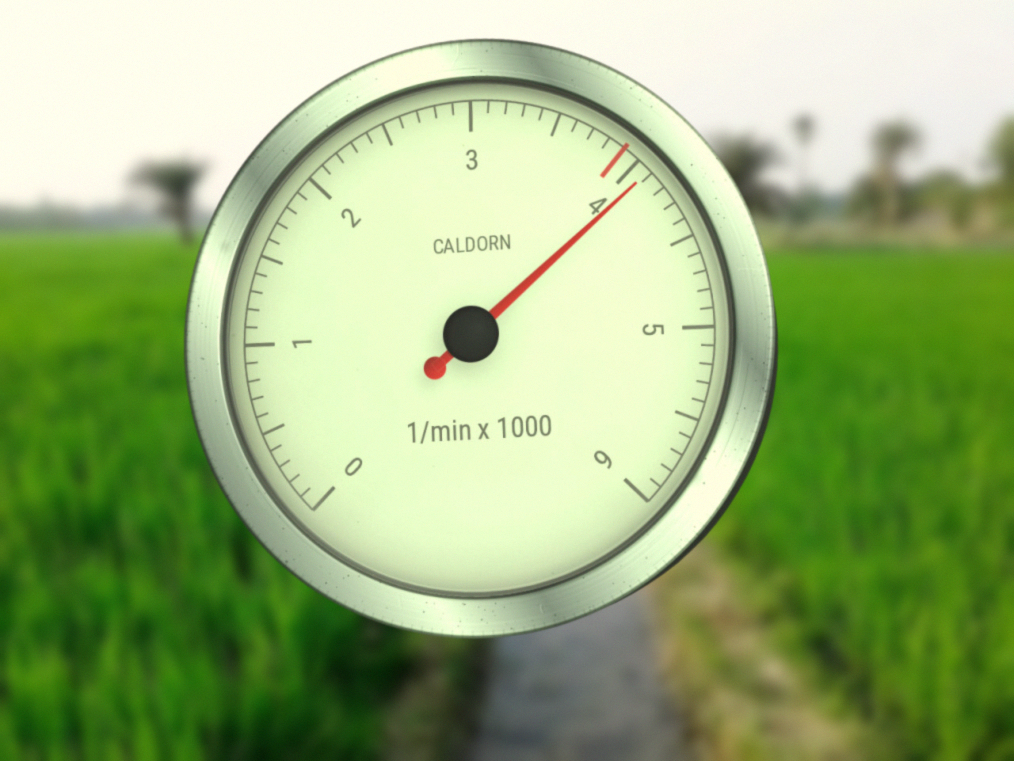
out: 4100 rpm
